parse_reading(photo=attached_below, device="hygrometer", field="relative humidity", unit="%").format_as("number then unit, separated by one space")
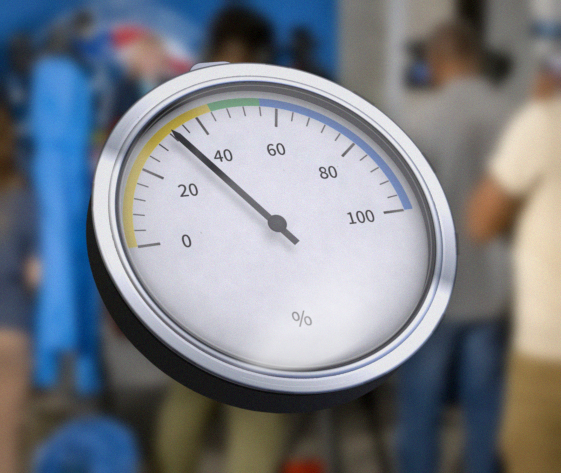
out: 32 %
